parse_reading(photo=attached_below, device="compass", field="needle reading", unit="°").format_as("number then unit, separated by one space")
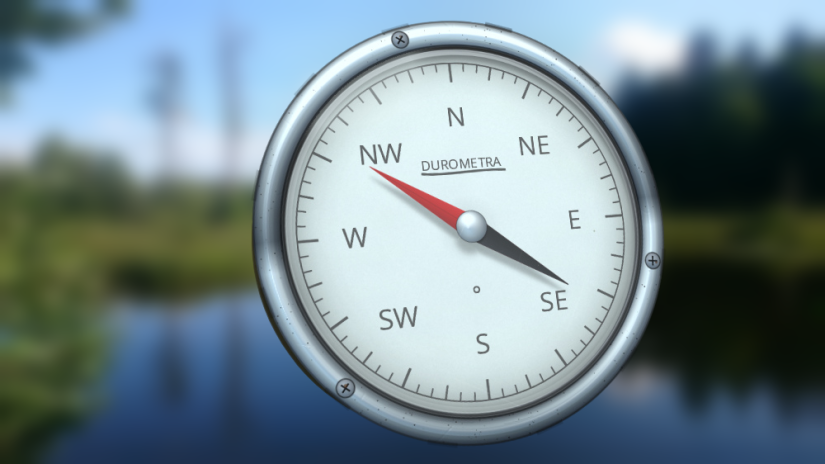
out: 305 °
